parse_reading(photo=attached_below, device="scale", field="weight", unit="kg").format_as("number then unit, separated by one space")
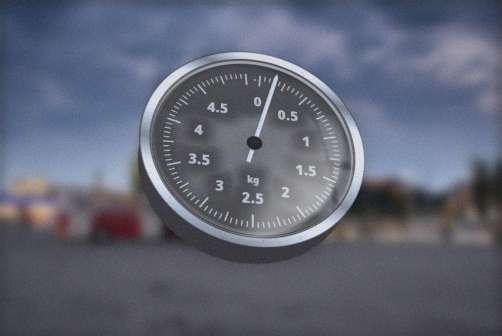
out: 0.15 kg
